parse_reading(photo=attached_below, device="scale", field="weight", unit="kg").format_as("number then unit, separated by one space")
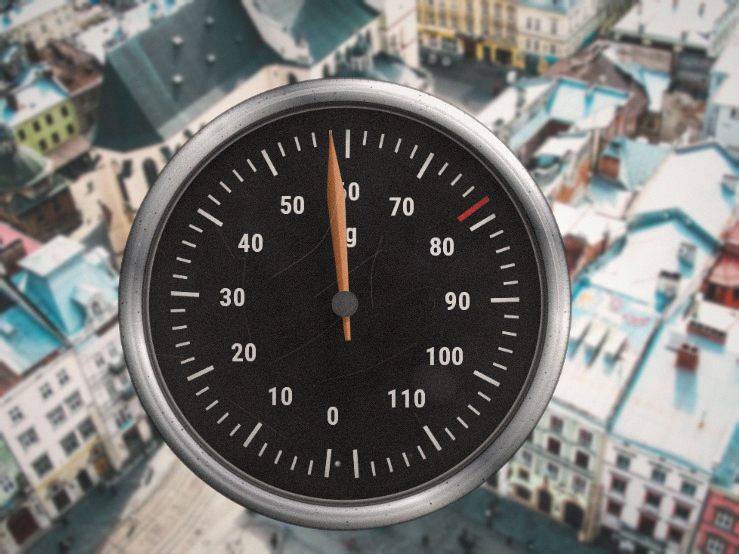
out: 58 kg
